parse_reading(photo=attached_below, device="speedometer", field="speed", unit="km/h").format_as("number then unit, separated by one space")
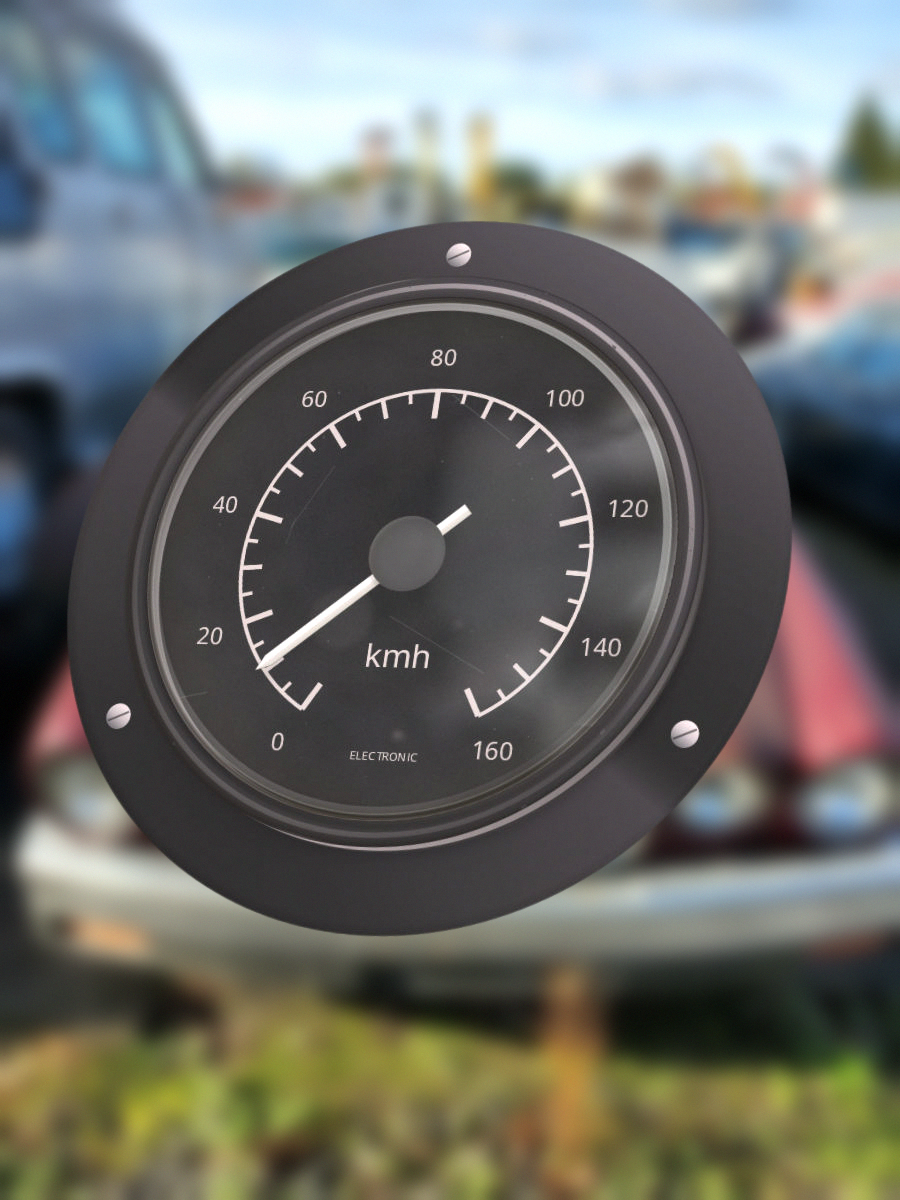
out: 10 km/h
